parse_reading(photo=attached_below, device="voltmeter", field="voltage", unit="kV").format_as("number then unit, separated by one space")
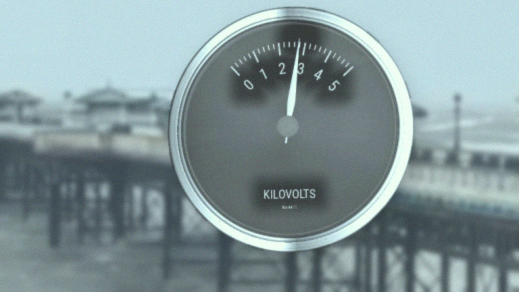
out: 2.8 kV
